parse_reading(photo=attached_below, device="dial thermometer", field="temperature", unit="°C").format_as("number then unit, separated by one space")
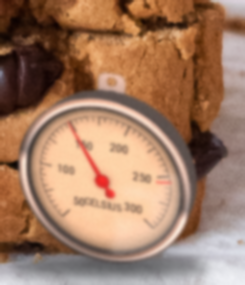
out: 150 °C
